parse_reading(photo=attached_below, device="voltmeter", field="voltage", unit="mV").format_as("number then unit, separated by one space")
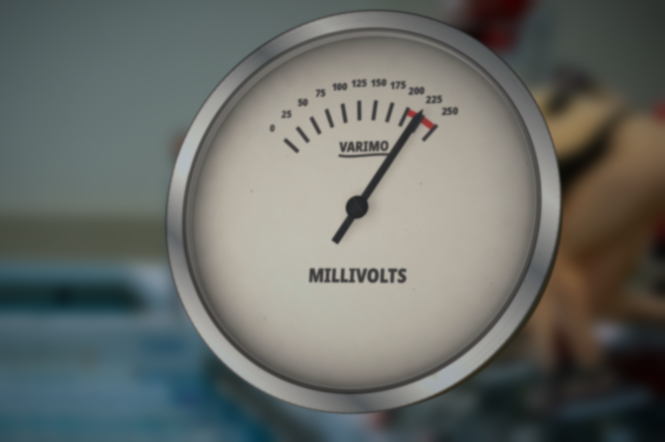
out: 225 mV
